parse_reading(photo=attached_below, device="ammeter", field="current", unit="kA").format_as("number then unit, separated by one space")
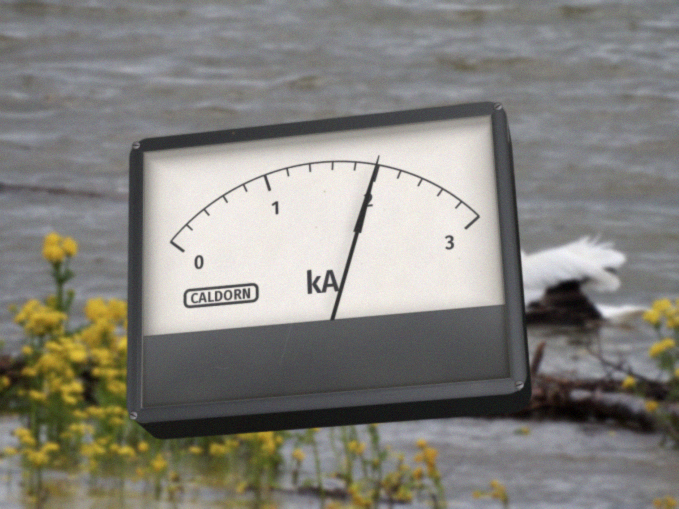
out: 2 kA
